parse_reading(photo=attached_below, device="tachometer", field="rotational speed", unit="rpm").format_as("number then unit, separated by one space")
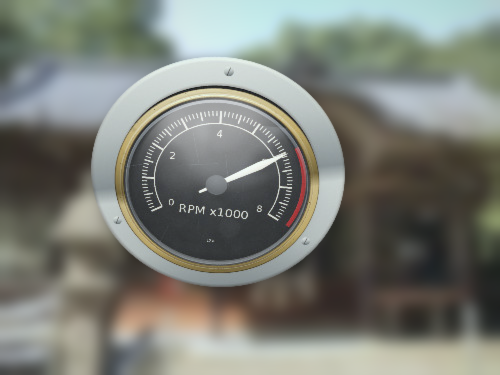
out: 6000 rpm
